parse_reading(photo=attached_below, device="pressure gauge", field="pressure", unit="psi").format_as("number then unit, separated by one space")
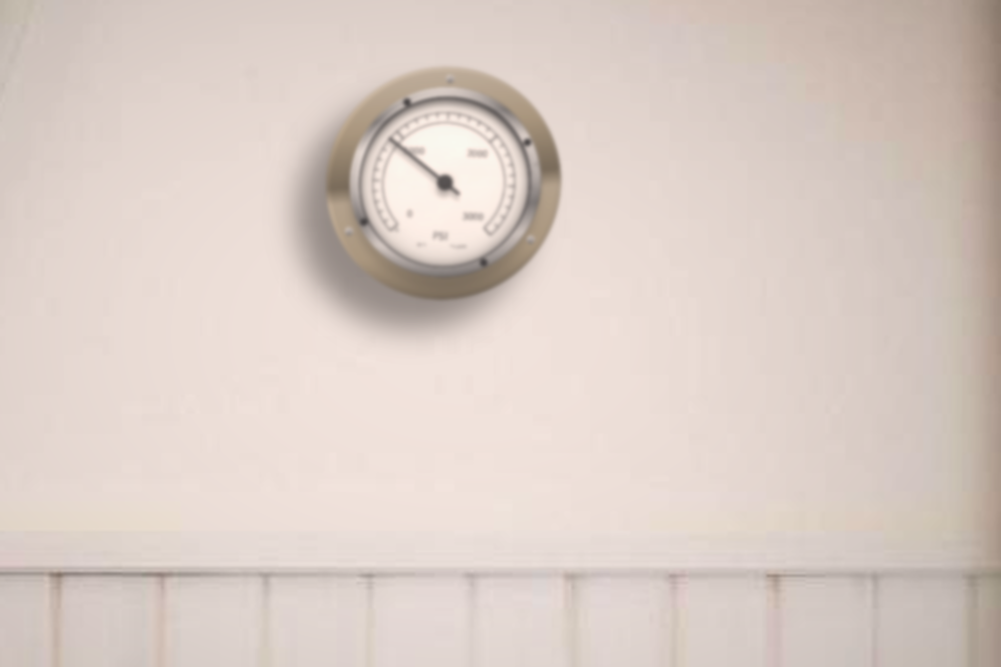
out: 900 psi
